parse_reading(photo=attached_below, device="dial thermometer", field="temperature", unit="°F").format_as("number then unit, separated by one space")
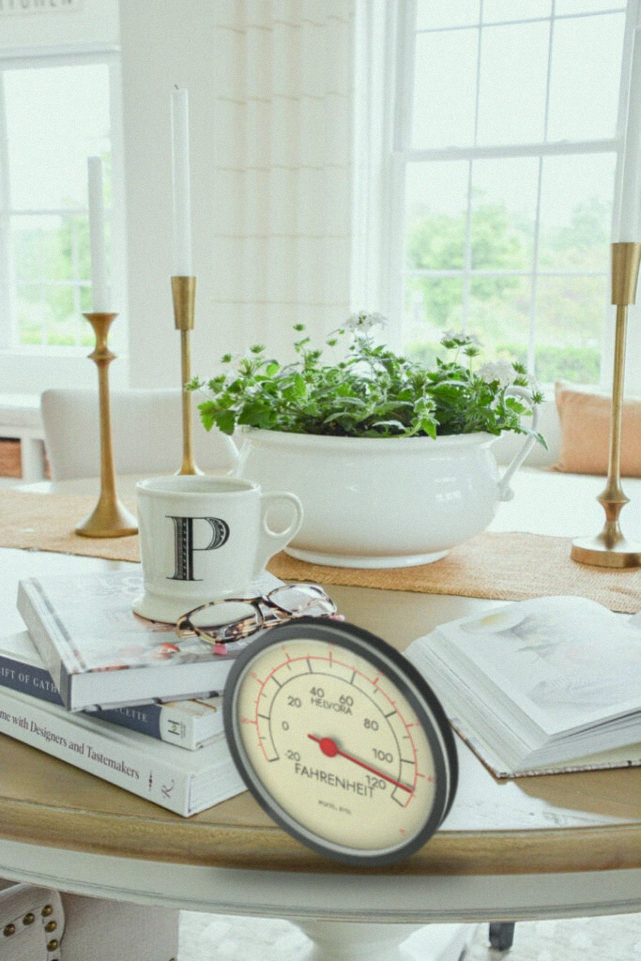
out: 110 °F
